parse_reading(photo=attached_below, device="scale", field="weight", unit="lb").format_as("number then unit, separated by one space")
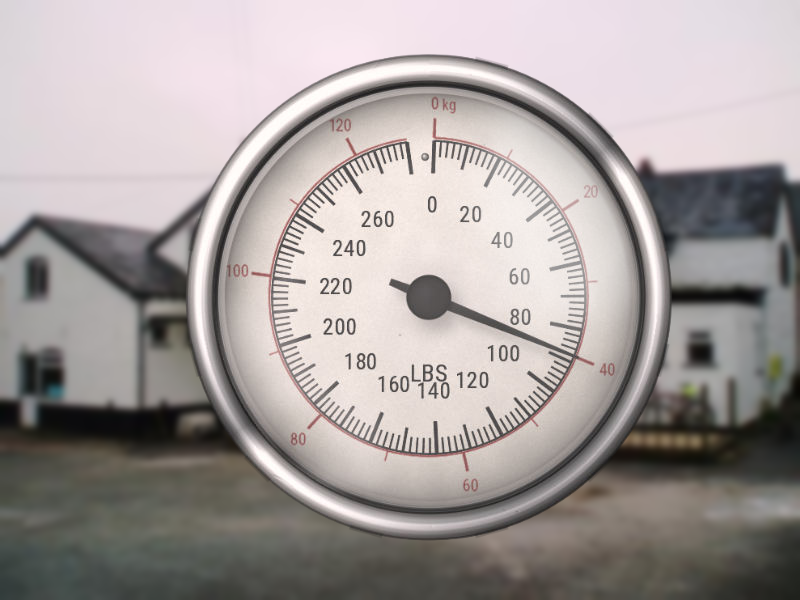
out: 88 lb
